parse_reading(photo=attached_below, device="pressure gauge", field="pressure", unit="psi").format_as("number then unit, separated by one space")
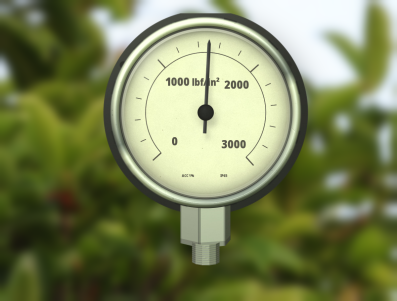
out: 1500 psi
